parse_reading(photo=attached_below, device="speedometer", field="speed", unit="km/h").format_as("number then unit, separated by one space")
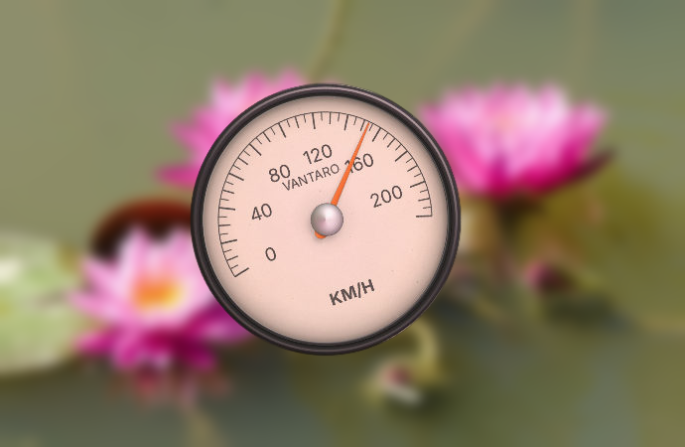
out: 152.5 km/h
